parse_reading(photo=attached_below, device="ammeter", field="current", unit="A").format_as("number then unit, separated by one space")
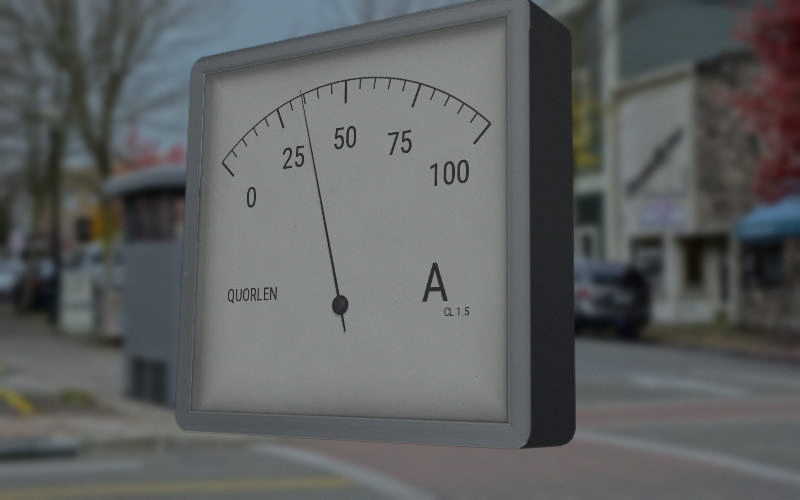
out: 35 A
